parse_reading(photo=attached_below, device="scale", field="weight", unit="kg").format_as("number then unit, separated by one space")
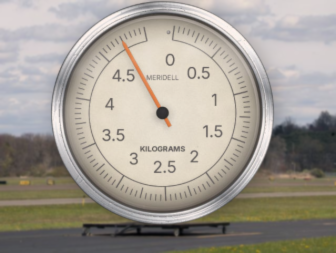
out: 4.75 kg
